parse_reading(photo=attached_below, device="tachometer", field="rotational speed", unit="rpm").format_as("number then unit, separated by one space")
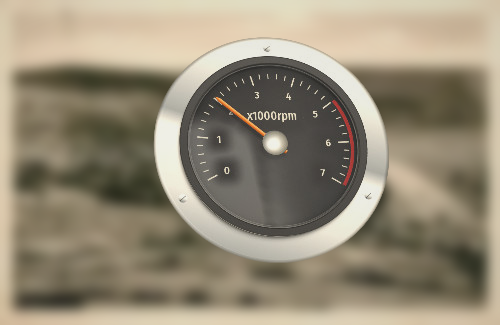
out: 2000 rpm
